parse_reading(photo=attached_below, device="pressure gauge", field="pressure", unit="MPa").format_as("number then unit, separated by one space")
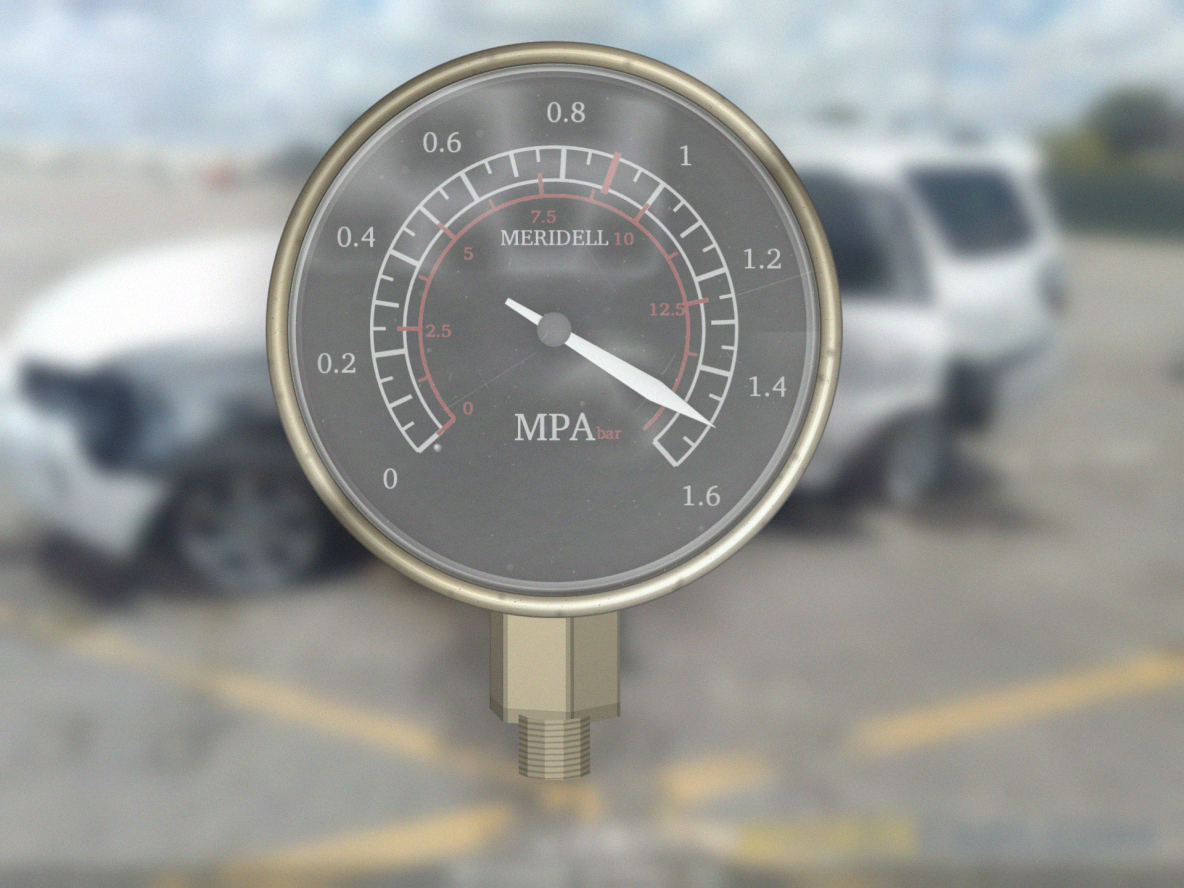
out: 1.5 MPa
